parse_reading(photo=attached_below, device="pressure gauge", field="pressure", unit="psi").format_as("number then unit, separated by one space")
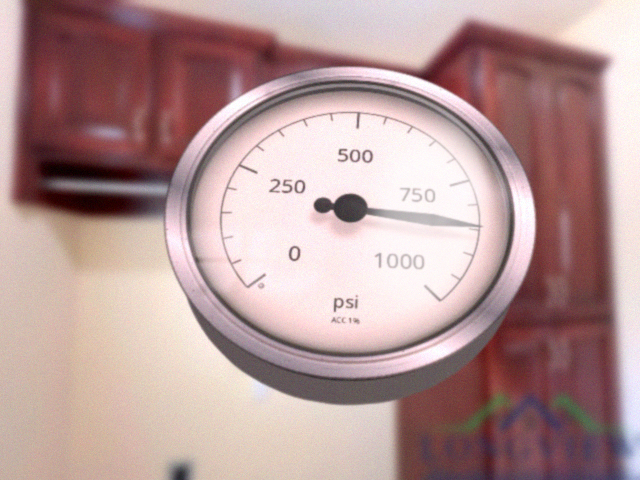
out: 850 psi
